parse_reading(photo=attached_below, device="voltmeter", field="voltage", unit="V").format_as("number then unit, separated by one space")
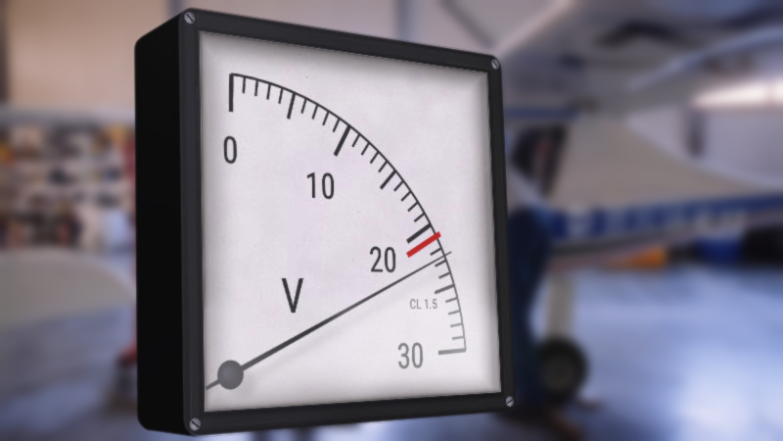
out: 22.5 V
